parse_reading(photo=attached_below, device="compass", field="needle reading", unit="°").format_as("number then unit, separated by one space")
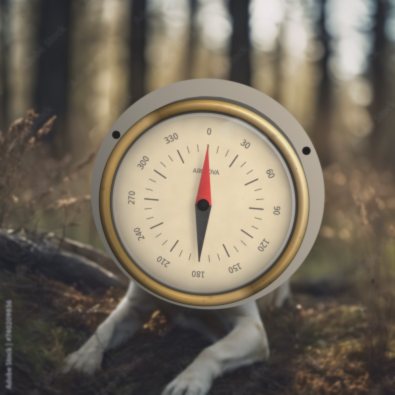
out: 0 °
